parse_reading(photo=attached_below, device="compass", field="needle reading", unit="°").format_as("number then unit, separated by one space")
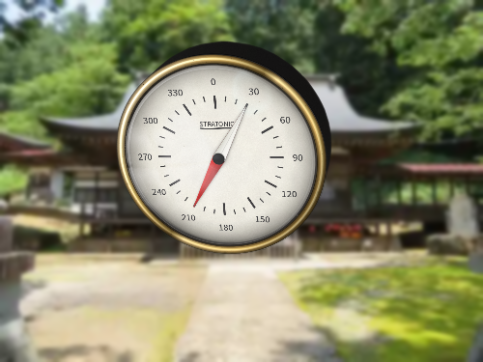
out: 210 °
